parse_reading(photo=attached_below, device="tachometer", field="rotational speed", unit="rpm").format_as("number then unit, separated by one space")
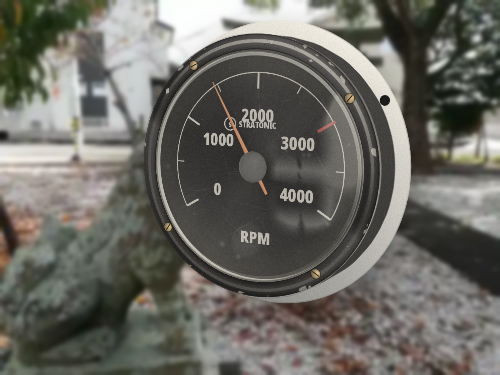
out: 1500 rpm
